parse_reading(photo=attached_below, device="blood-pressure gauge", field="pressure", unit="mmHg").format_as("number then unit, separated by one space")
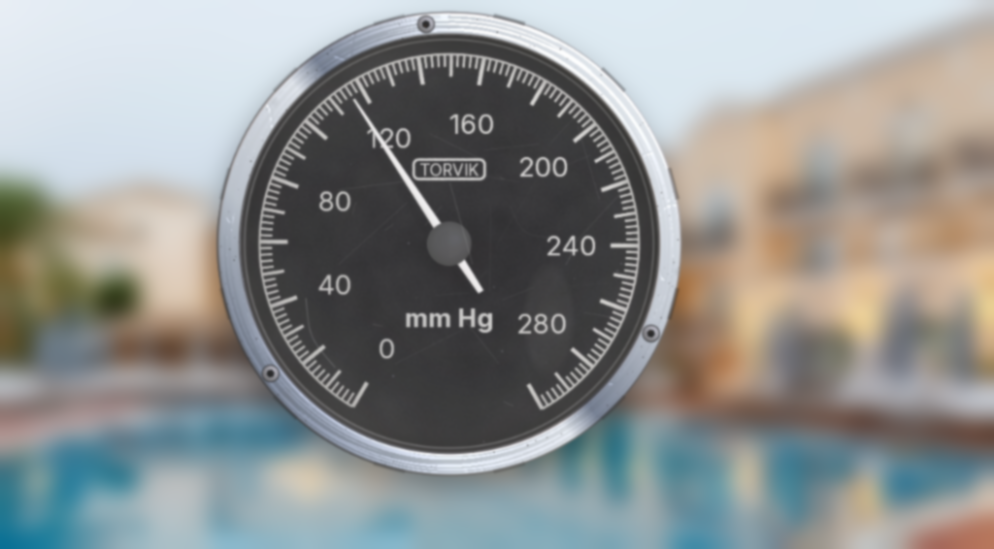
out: 116 mmHg
